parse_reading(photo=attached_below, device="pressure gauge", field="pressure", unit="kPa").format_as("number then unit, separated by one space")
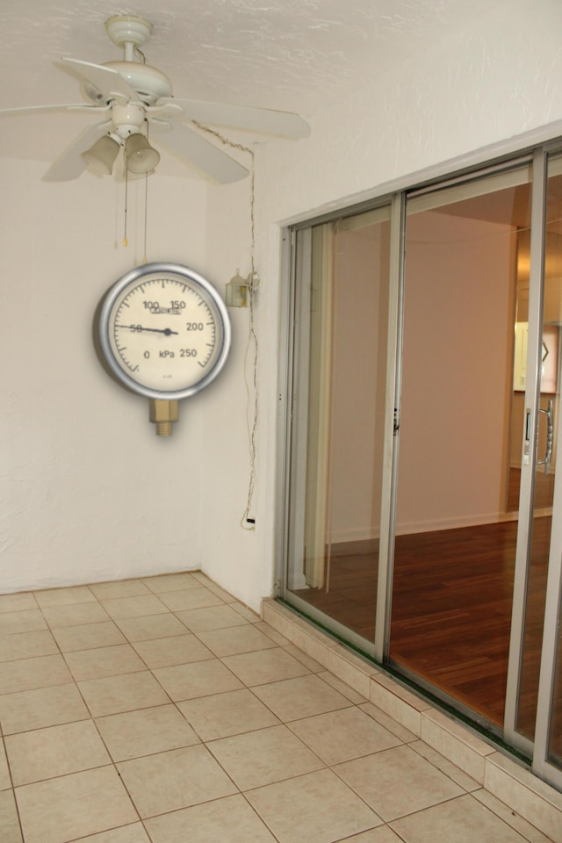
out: 50 kPa
